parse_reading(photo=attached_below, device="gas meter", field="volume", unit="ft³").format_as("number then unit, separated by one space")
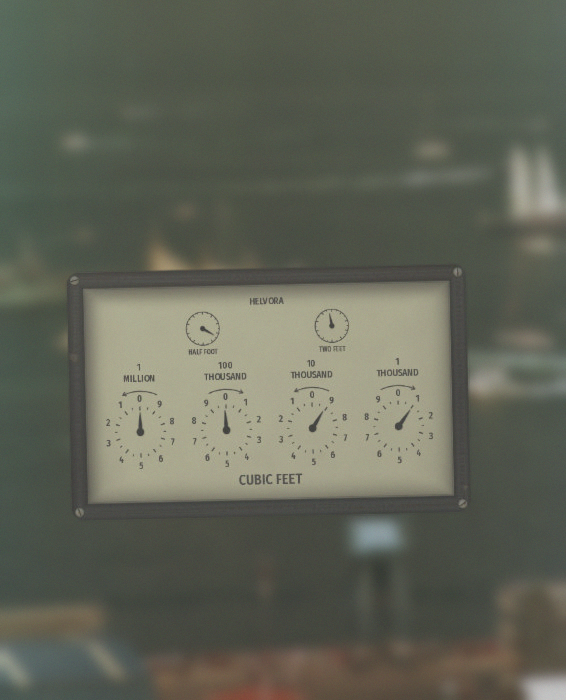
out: 999100 ft³
